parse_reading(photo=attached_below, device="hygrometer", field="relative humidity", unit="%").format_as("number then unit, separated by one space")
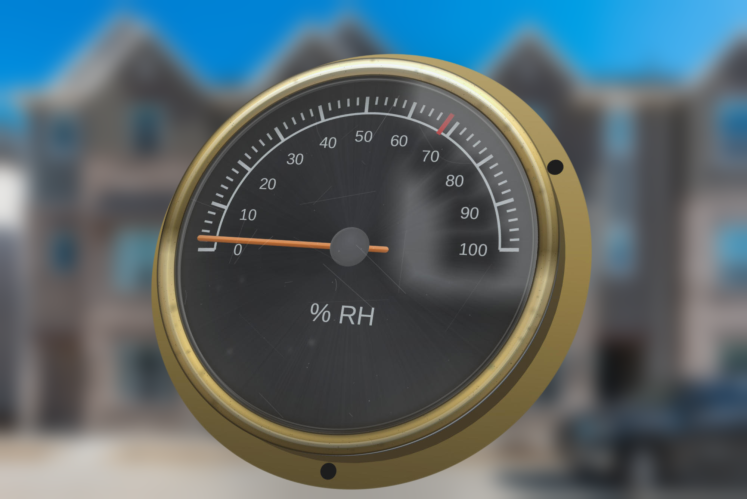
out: 2 %
